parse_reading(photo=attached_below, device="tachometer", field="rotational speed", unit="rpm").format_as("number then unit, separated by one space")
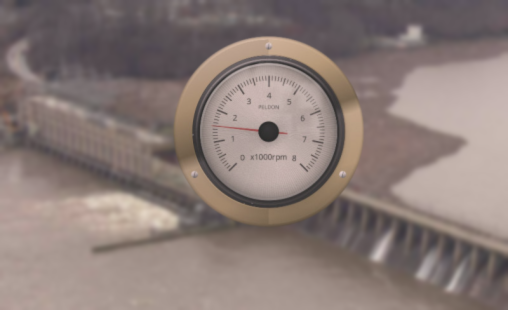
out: 1500 rpm
